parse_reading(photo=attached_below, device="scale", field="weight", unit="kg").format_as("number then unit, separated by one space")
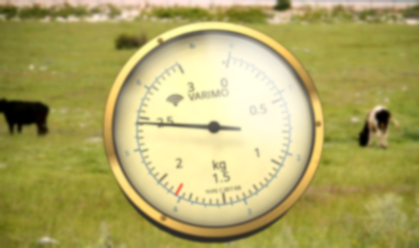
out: 2.45 kg
